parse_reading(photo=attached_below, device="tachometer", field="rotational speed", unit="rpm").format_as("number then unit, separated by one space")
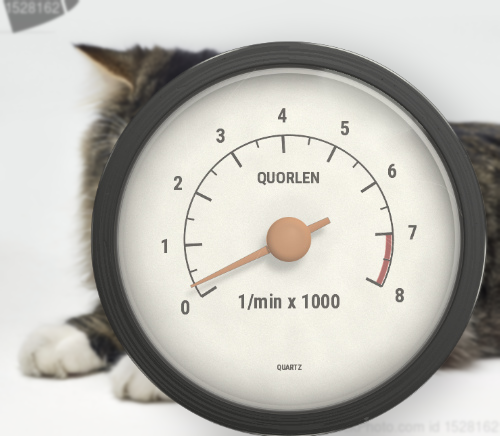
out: 250 rpm
